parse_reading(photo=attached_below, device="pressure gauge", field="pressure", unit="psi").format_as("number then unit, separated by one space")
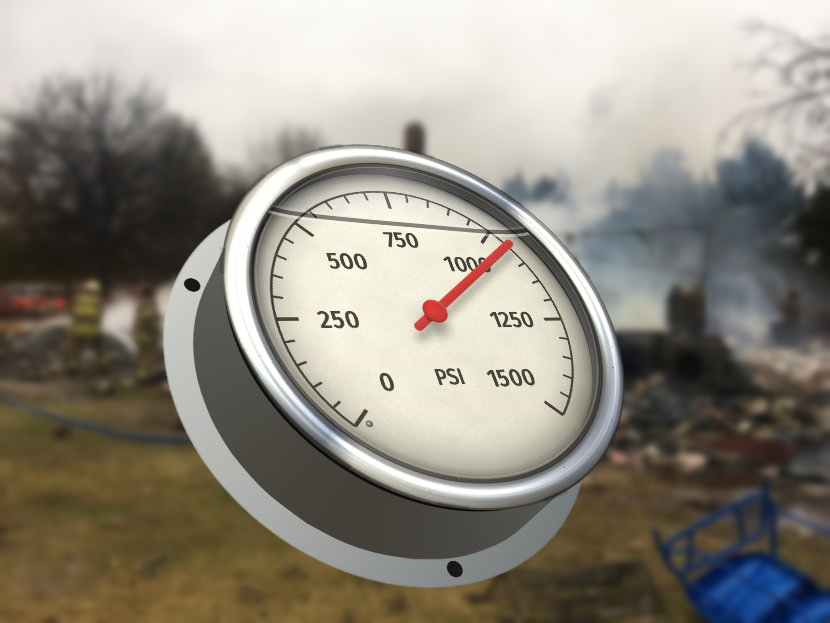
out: 1050 psi
